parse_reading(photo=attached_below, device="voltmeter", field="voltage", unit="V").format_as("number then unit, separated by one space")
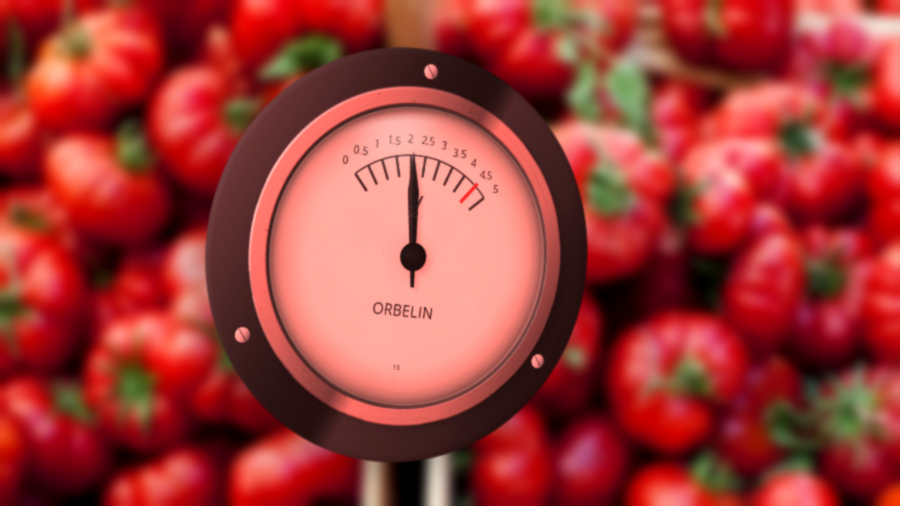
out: 2 V
